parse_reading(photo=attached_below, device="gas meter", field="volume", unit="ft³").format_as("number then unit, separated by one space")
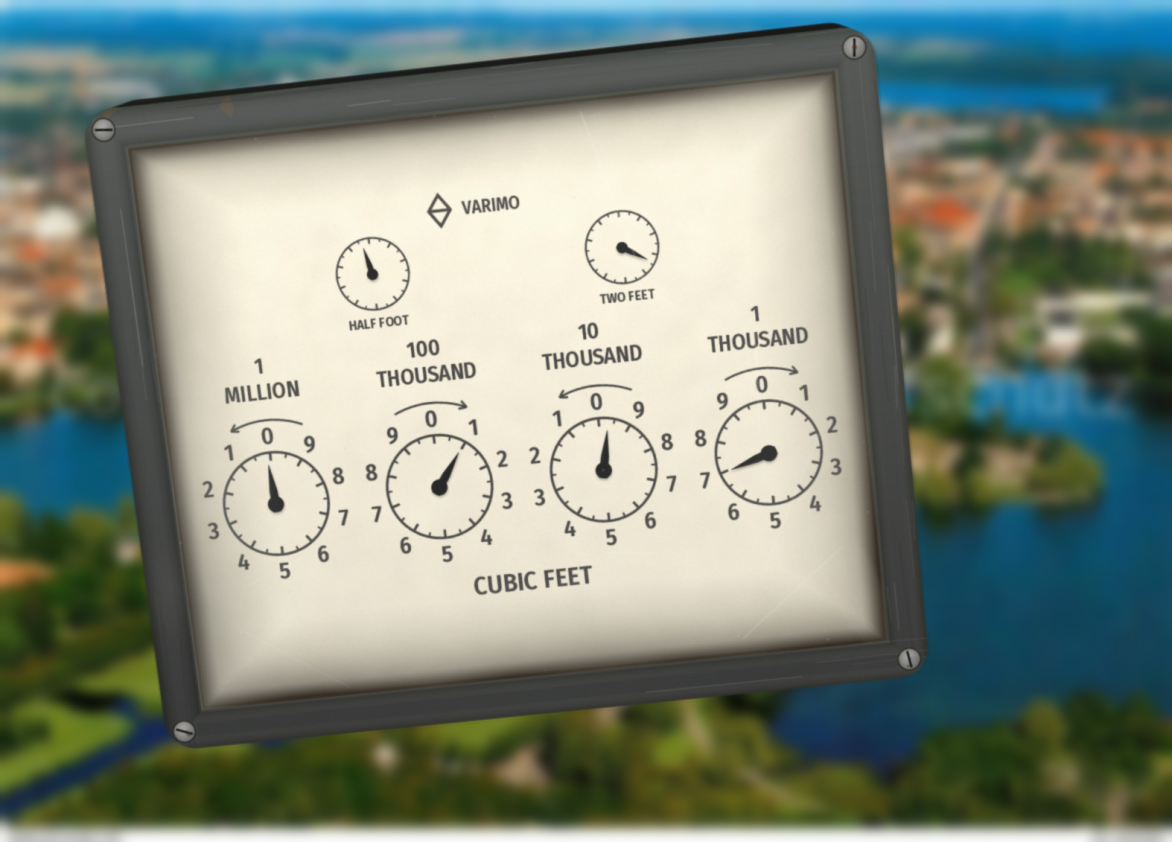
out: 9700 ft³
